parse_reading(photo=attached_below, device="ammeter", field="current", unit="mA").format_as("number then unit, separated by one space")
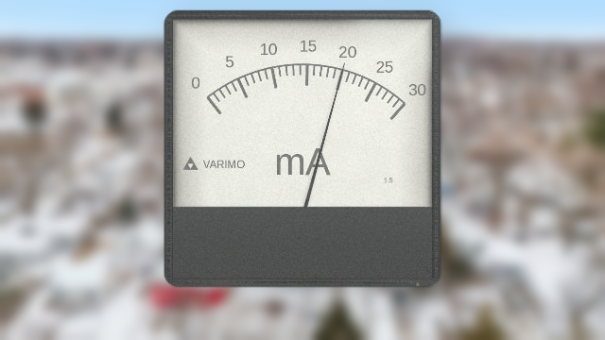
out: 20 mA
